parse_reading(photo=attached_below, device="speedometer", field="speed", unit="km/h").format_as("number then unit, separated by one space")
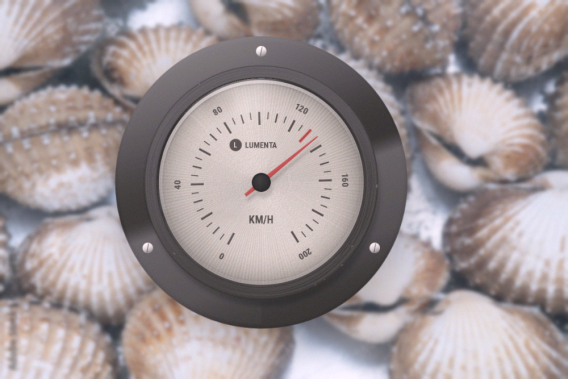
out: 135 km/h
